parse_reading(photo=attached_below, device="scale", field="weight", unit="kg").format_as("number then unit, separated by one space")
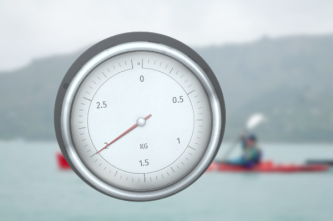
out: 2 kg
